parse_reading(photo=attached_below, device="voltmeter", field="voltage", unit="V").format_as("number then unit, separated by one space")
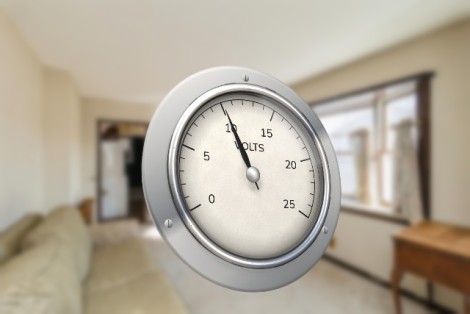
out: 10 V
